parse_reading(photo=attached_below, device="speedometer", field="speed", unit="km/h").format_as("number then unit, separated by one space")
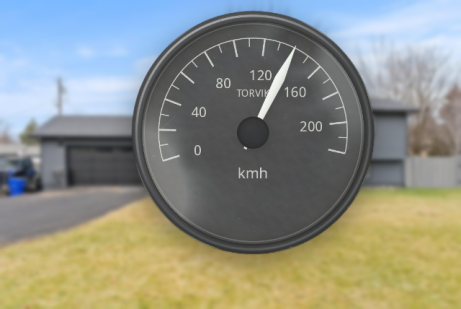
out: 140 km/h
